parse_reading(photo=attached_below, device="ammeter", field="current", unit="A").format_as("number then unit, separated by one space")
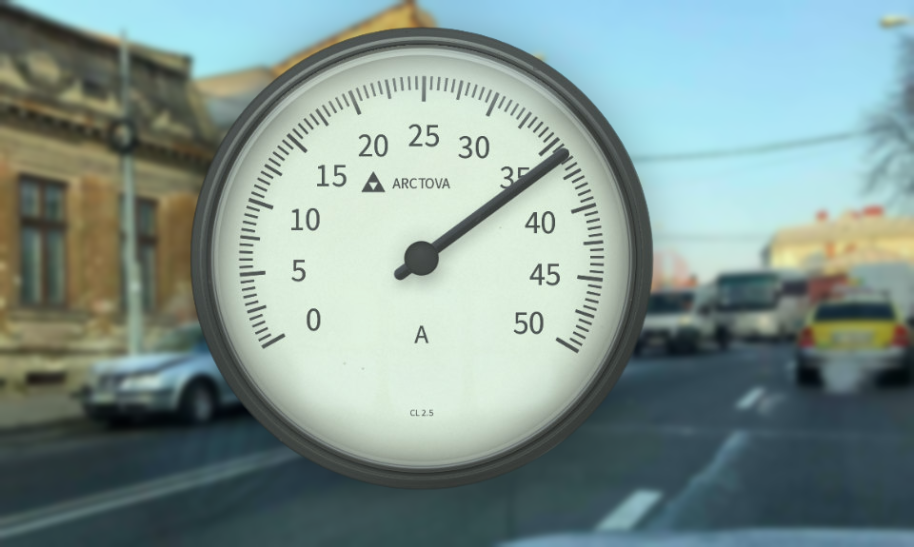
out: 36 A
